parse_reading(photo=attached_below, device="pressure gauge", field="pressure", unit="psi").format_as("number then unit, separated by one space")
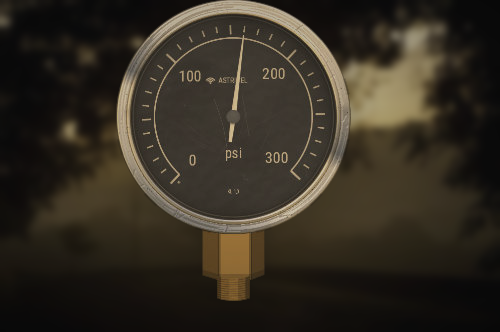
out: 160 psi
